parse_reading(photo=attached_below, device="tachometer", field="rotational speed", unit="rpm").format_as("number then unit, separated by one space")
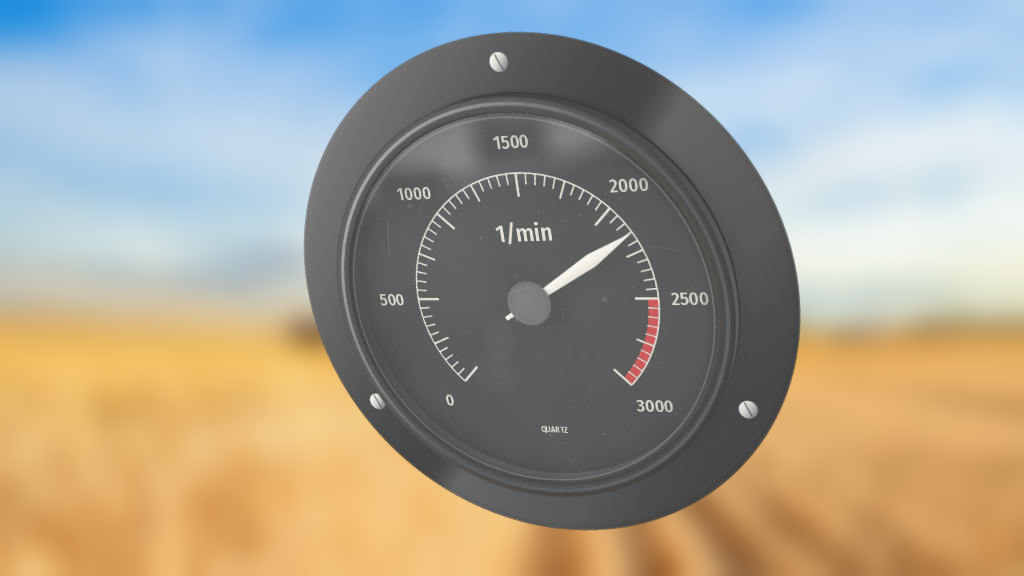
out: 2150 rpm
